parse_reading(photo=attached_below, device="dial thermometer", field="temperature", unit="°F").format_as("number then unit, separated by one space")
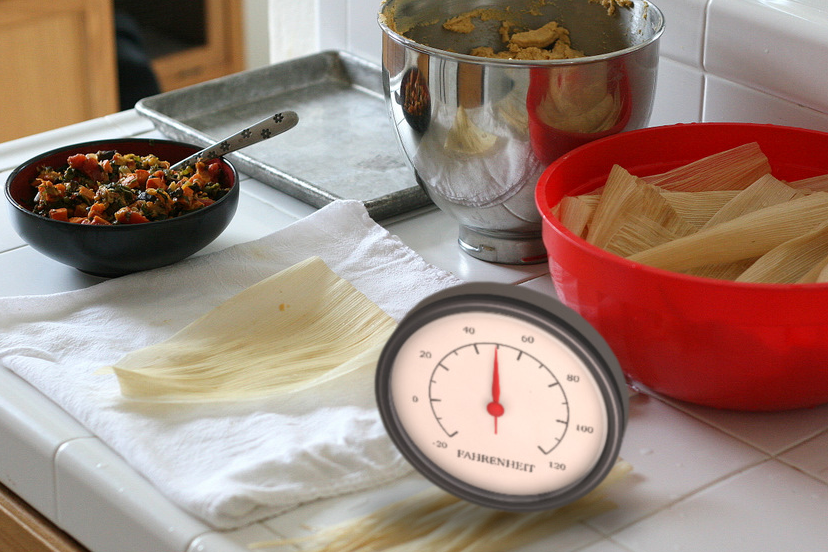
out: 50 °F
